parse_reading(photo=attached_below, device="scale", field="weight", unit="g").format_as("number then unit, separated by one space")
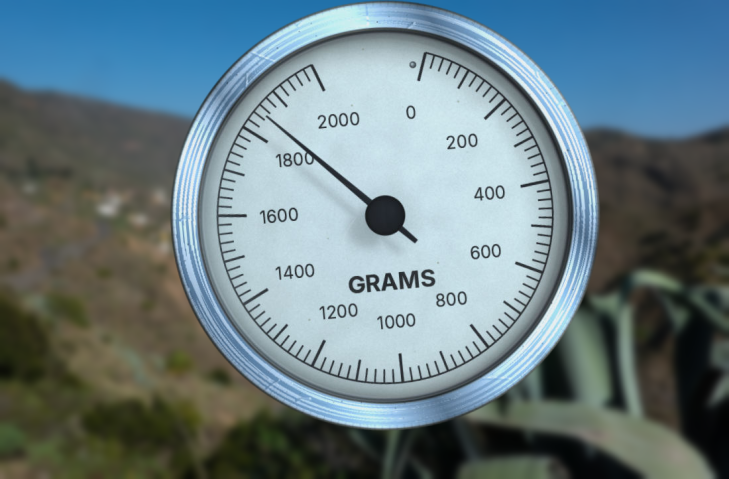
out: 1850 g
